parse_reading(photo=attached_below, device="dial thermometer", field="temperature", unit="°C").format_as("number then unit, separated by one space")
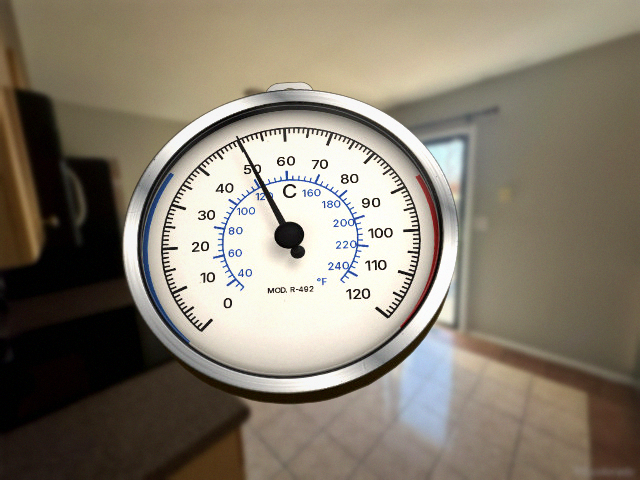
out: 50 °C
